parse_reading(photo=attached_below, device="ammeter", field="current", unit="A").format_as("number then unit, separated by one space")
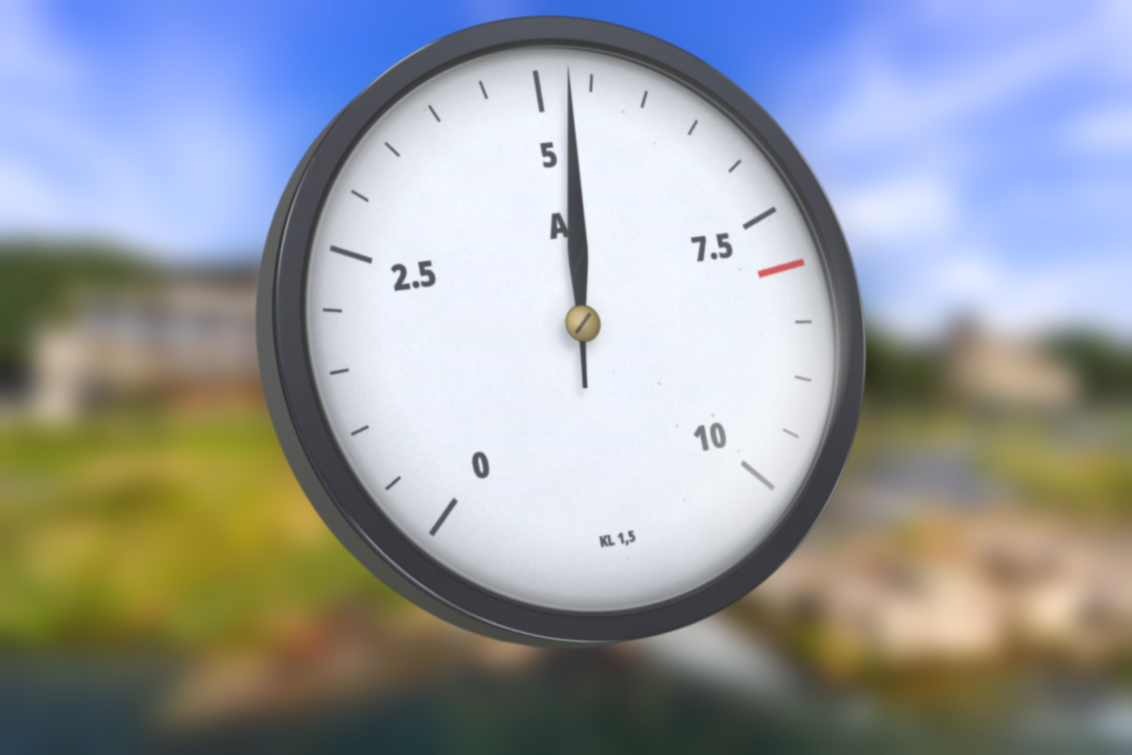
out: 5.25 A
